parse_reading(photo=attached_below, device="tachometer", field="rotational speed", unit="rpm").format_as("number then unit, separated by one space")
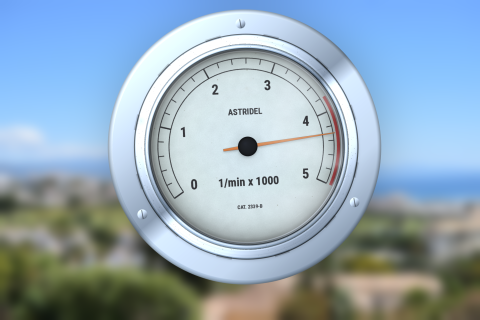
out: 4300 rpm
